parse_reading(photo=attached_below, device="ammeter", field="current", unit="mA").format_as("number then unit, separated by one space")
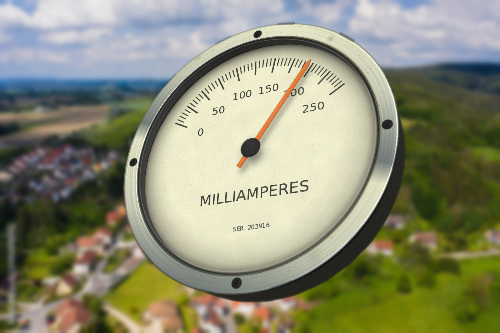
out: 200 mA
